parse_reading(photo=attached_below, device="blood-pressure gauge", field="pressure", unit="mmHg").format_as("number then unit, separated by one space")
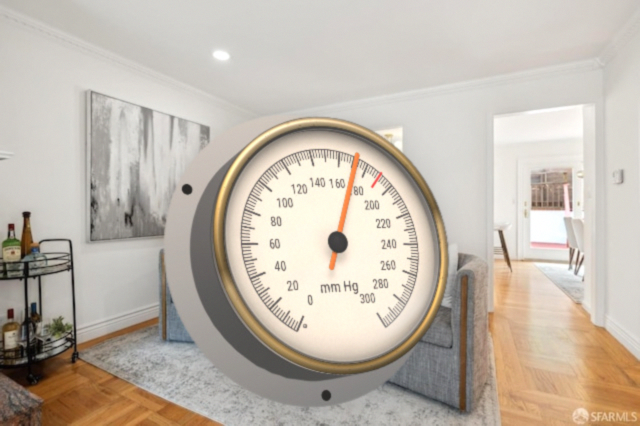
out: 170 mmHg
